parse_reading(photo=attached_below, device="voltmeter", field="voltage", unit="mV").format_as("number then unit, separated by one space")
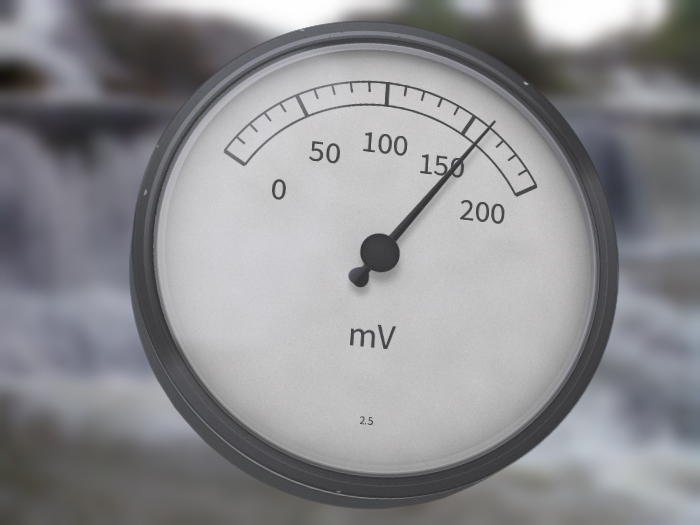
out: 160 mV
